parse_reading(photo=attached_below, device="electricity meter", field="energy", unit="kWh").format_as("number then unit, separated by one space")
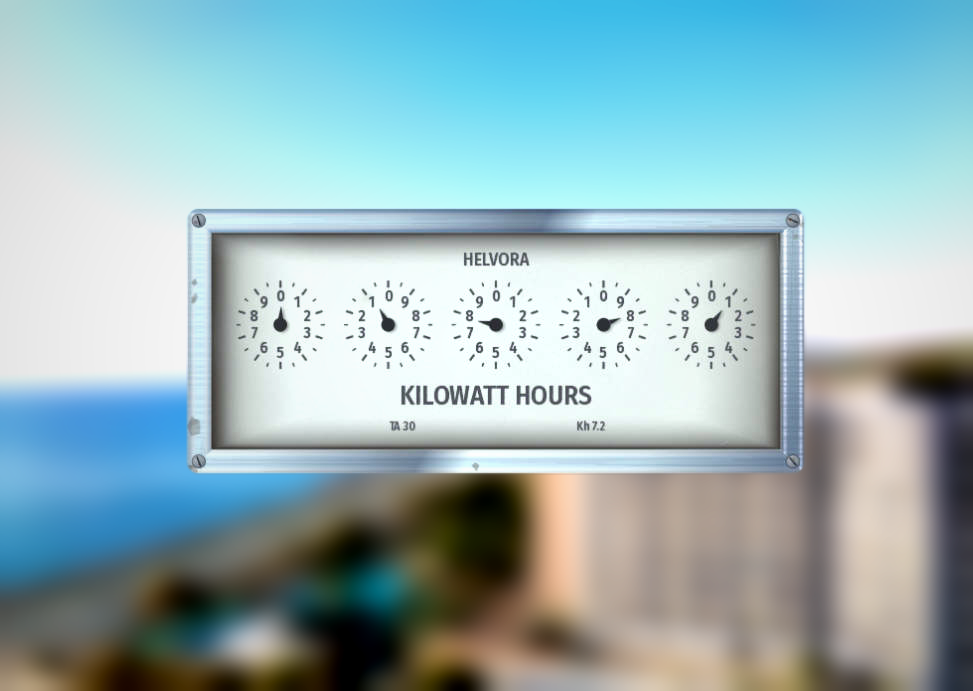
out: 781 kWh
